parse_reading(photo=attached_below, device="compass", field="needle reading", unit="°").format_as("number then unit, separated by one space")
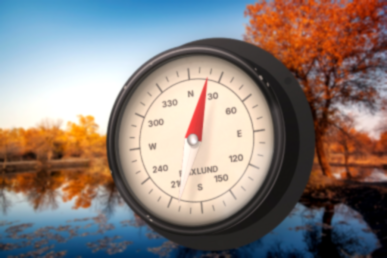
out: 20 °
